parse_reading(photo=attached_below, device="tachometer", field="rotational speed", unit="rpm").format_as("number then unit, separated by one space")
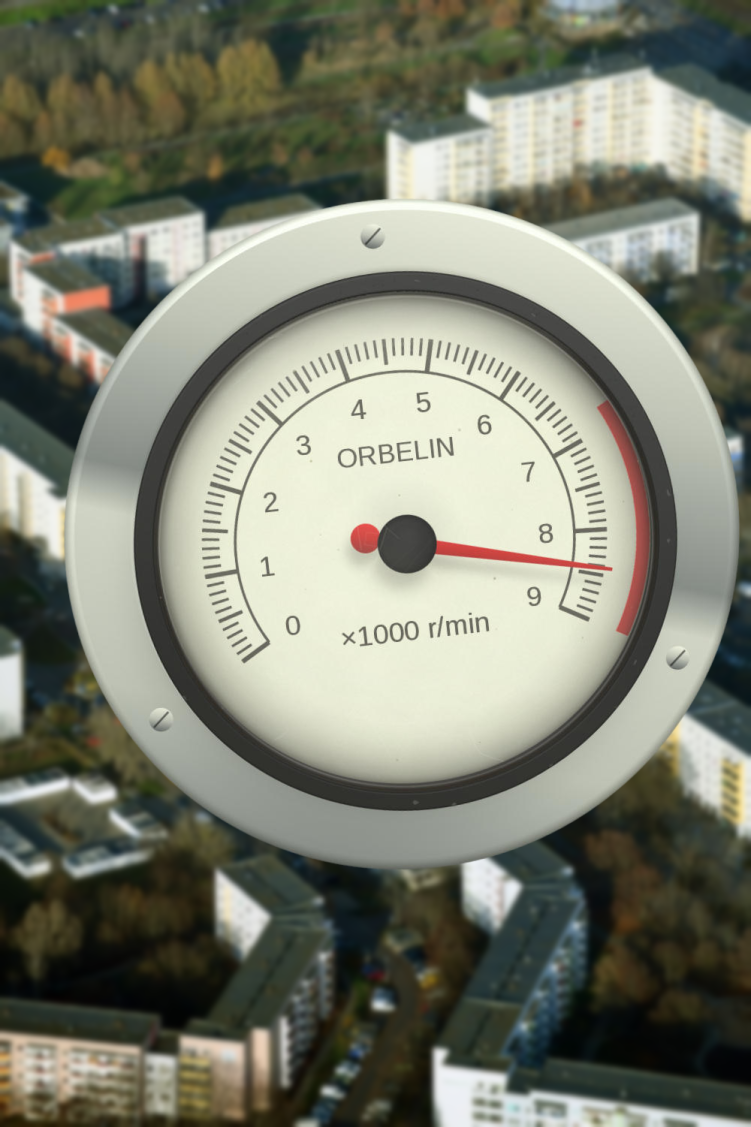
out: 8400 rpm
